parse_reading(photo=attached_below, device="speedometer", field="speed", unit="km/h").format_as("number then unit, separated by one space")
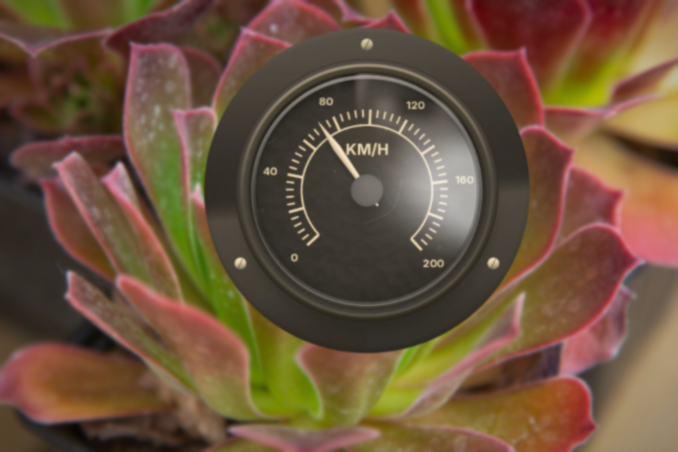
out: 72 km/h
